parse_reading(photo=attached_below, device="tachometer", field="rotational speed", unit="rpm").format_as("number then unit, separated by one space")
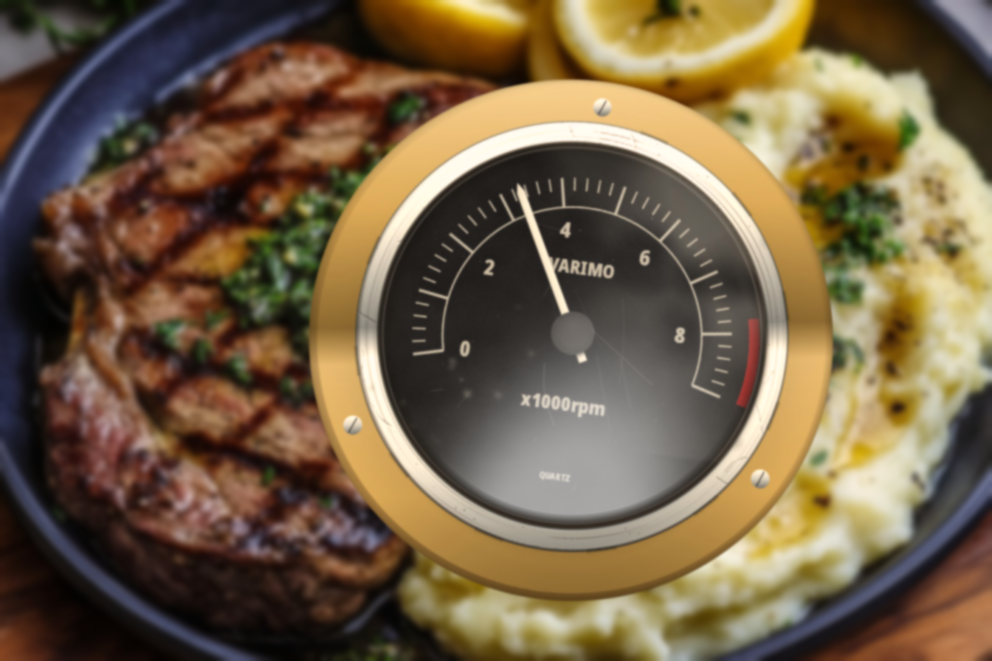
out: 3300 rpm
